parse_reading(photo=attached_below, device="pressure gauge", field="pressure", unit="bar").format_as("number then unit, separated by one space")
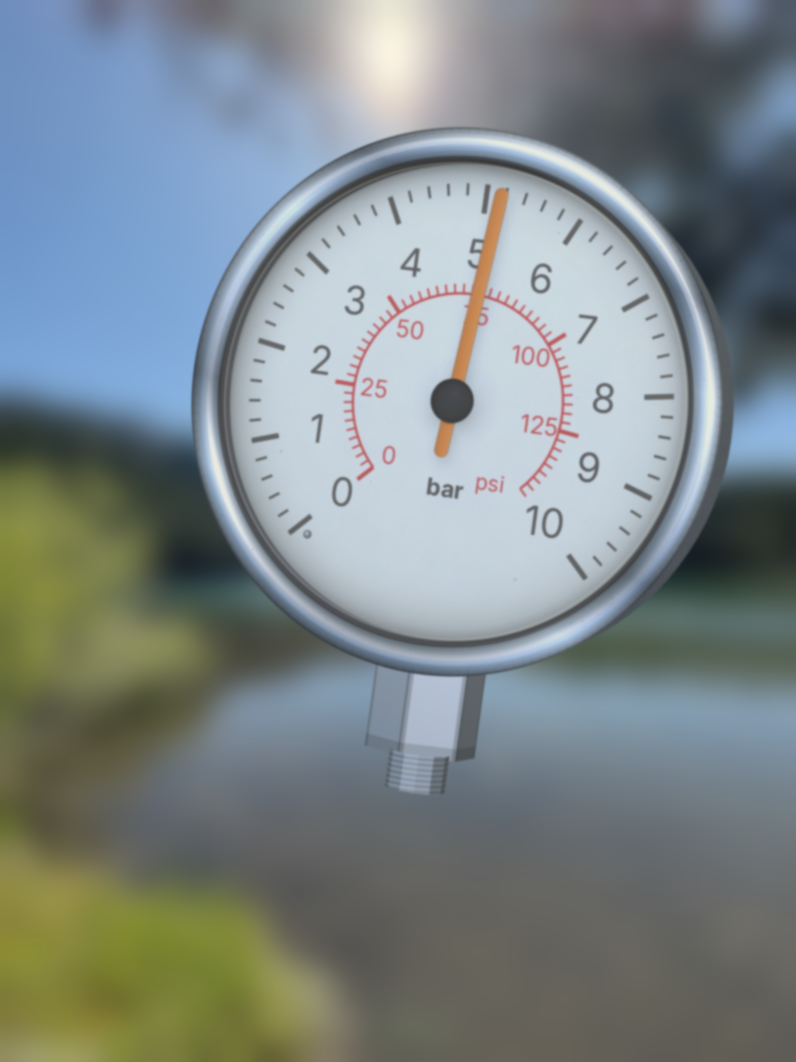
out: 5.2 bar
